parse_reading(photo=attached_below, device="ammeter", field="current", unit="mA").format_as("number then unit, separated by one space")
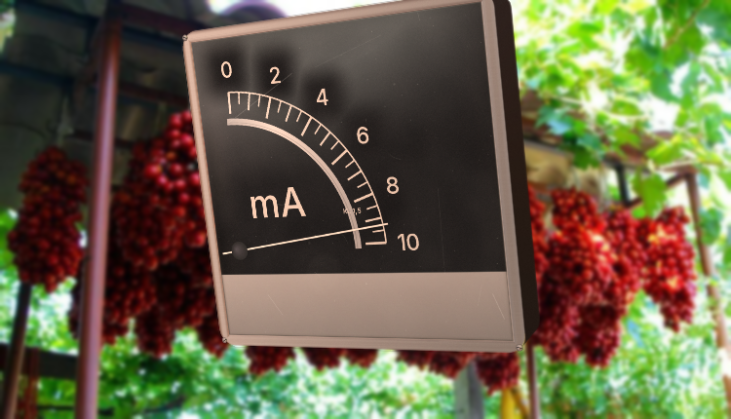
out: 9.25 mA
